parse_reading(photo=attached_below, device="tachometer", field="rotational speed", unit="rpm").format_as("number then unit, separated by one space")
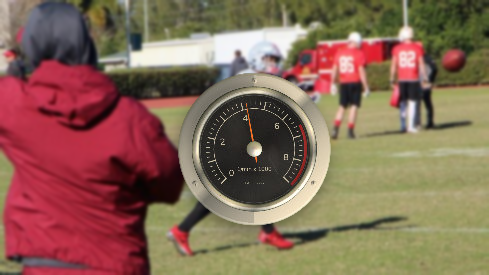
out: 4200 rpm
